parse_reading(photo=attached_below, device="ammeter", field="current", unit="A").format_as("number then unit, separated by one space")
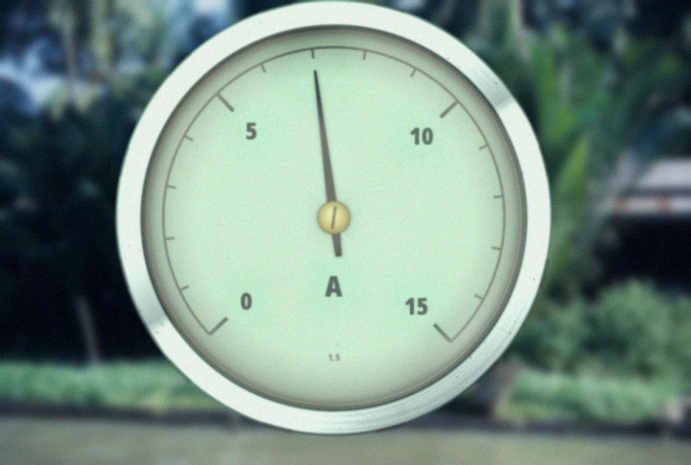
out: 7 A
